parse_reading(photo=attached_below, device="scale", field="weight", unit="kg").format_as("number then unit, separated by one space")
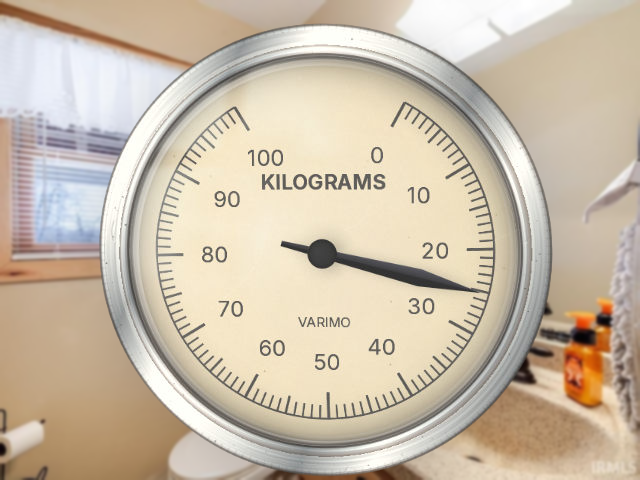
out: 25 kg
